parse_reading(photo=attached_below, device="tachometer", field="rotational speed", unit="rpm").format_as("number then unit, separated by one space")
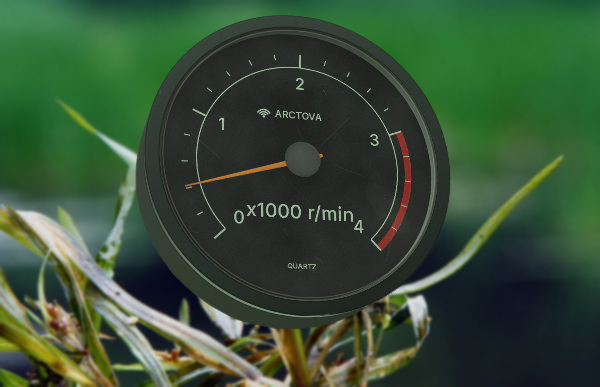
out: 400 rpm
